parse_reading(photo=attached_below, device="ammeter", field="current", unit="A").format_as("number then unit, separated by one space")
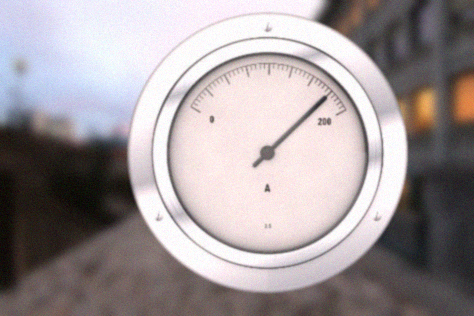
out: 175 A
